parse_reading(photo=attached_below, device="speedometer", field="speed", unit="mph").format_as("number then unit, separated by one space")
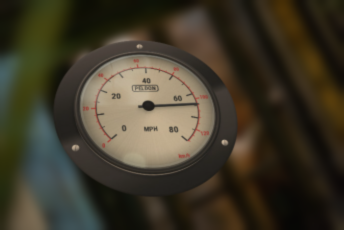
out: 65 mph
